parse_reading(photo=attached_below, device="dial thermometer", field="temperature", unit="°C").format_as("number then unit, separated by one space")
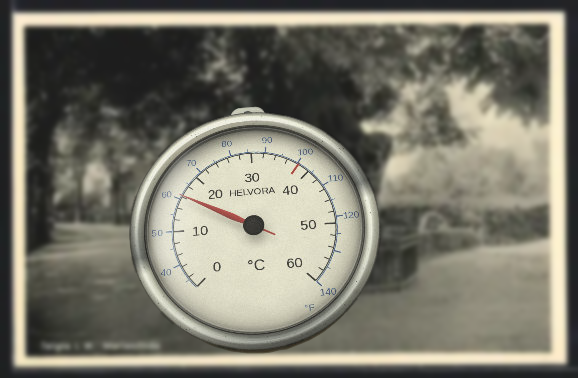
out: 16 °C
